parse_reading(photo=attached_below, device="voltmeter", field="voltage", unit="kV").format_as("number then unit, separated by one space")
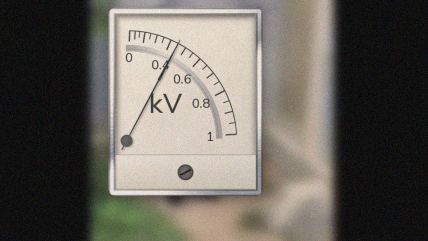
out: 0.45 kV
